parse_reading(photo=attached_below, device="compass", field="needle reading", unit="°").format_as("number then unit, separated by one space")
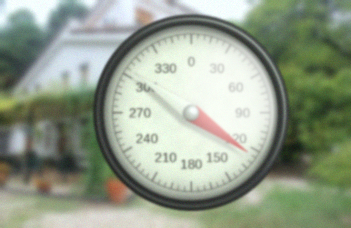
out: 125 °
